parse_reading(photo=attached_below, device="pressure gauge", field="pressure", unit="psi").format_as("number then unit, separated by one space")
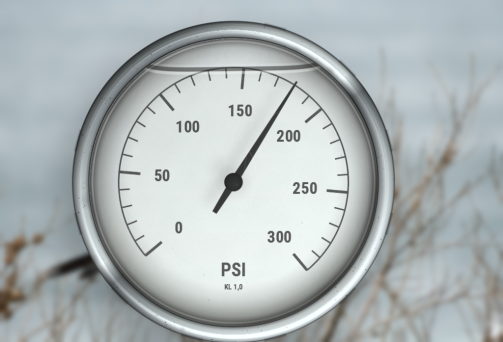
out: 180 psi
